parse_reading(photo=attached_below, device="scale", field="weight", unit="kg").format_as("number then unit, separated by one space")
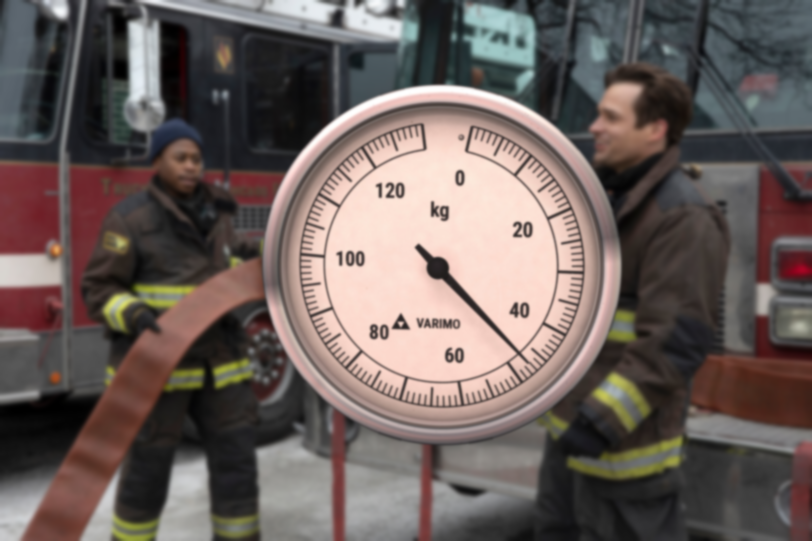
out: 47 kg
